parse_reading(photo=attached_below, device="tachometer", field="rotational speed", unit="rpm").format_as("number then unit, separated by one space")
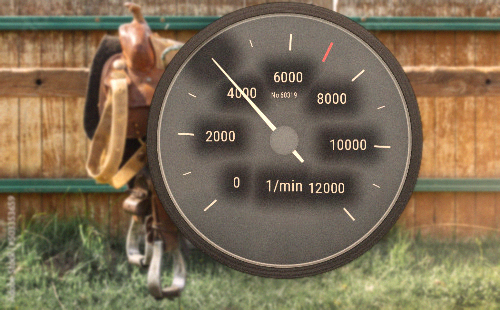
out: 4000 rpm
